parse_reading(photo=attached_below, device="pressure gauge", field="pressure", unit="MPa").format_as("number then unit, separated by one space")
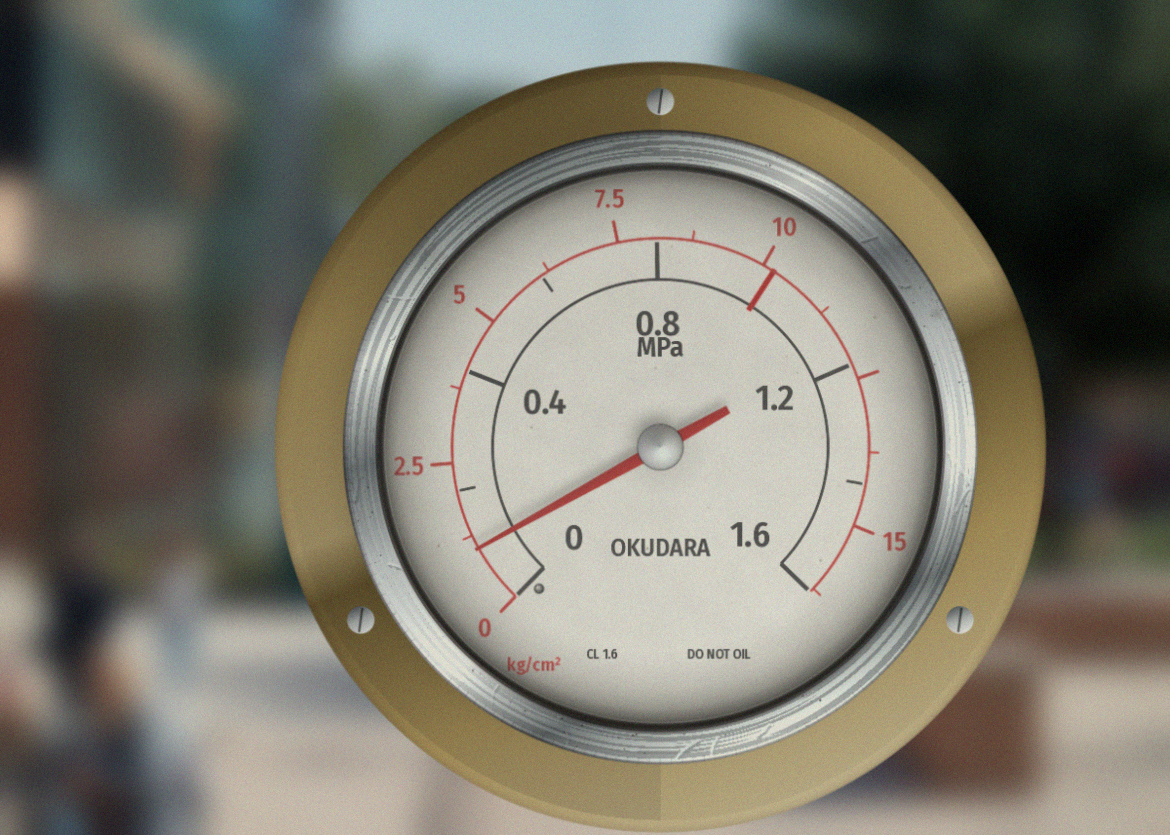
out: 0.1 MPa
